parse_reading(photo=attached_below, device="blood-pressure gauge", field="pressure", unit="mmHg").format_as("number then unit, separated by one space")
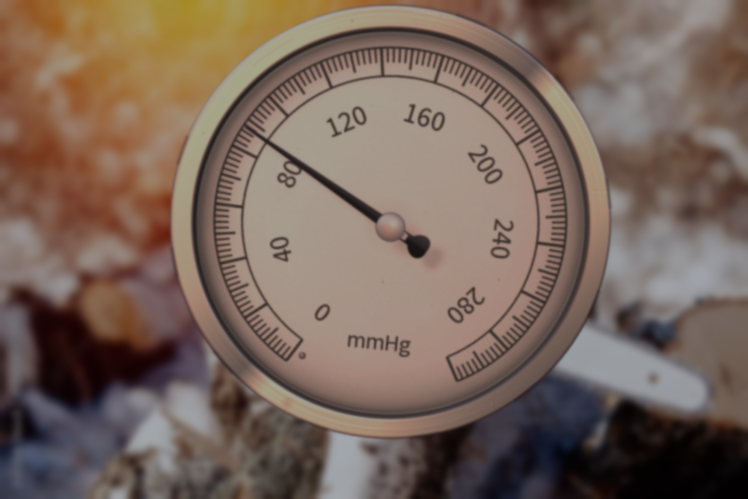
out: 88 mmHg
